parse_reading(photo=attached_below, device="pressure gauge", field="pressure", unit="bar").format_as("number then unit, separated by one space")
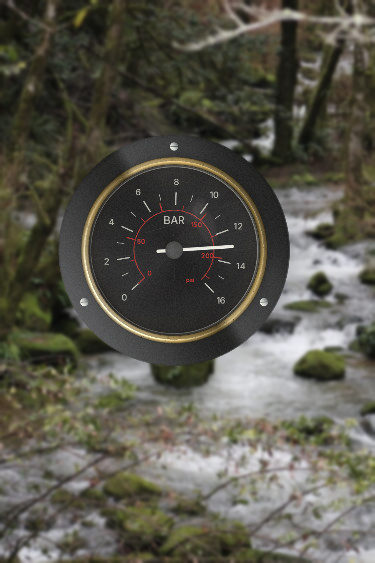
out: 13 bar
